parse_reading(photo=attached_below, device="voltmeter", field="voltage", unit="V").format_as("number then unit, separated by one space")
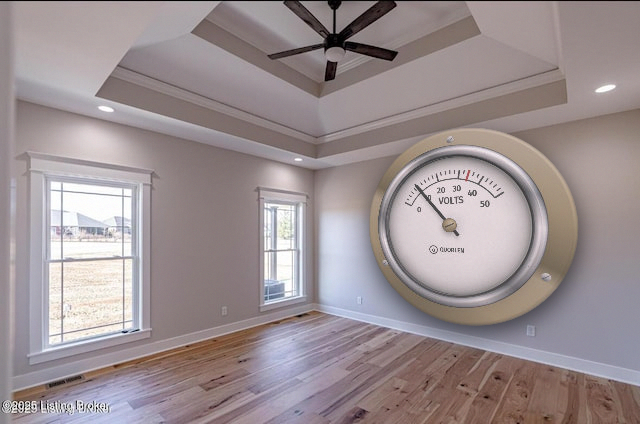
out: 10 V
